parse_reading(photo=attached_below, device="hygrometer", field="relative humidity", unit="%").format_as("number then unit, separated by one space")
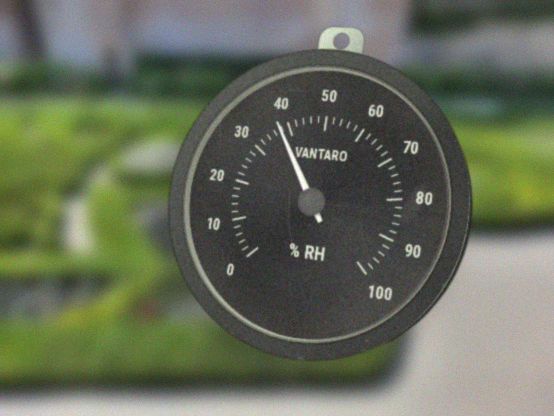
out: 38 %
